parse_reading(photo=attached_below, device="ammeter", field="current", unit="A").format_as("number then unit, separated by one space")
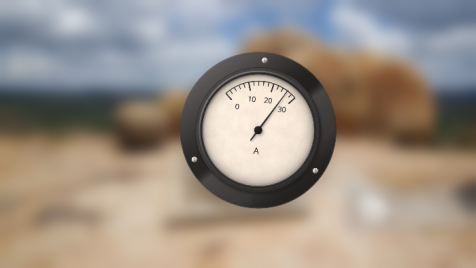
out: 26 A
